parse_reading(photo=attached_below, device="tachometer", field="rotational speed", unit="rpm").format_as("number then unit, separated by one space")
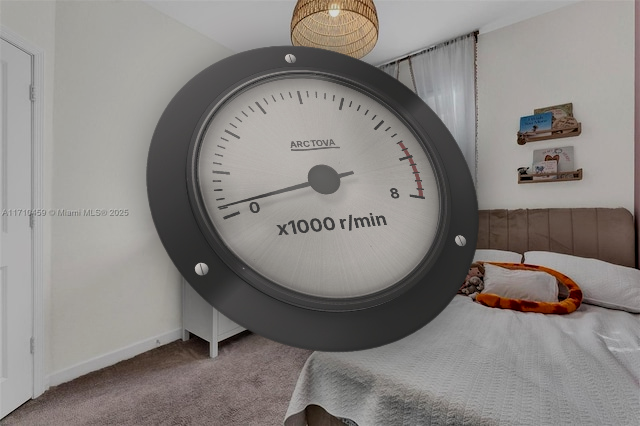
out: 200 rpm
